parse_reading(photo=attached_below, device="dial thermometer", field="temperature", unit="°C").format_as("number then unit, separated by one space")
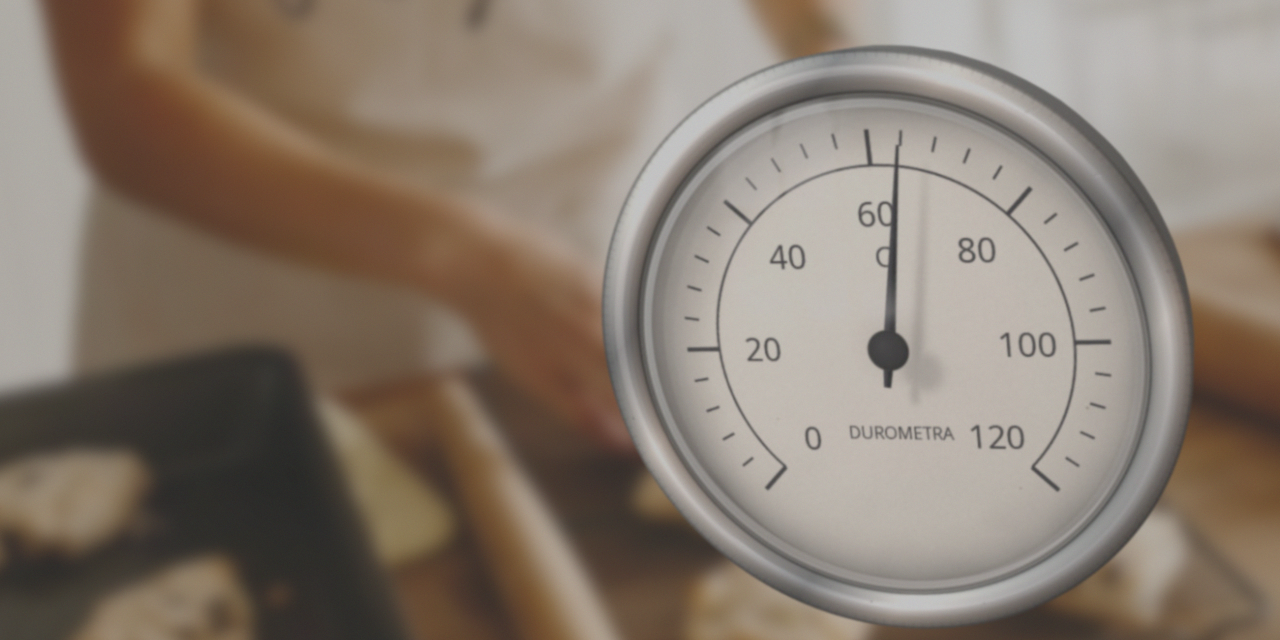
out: 64 °C
